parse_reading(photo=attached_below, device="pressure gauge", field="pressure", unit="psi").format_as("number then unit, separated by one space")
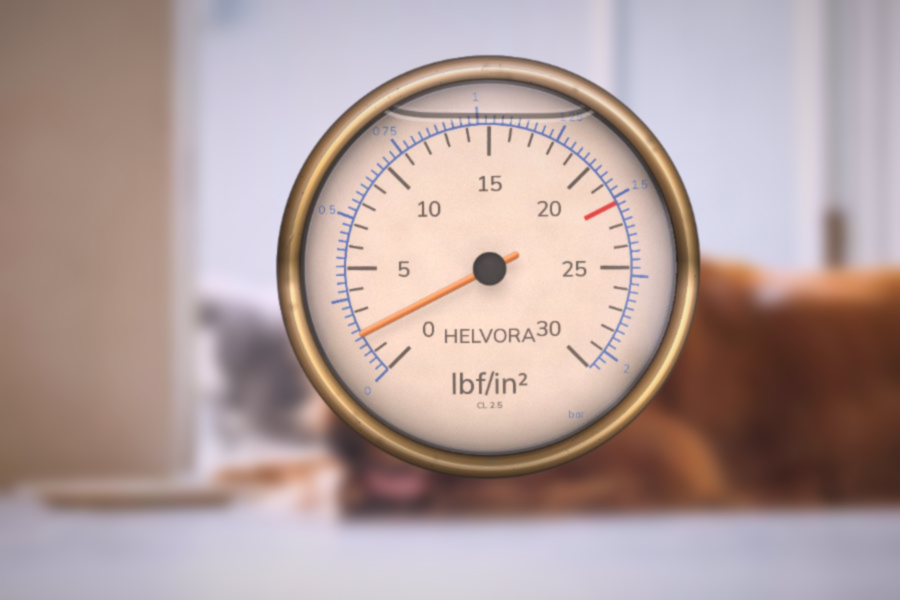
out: 2 psi
